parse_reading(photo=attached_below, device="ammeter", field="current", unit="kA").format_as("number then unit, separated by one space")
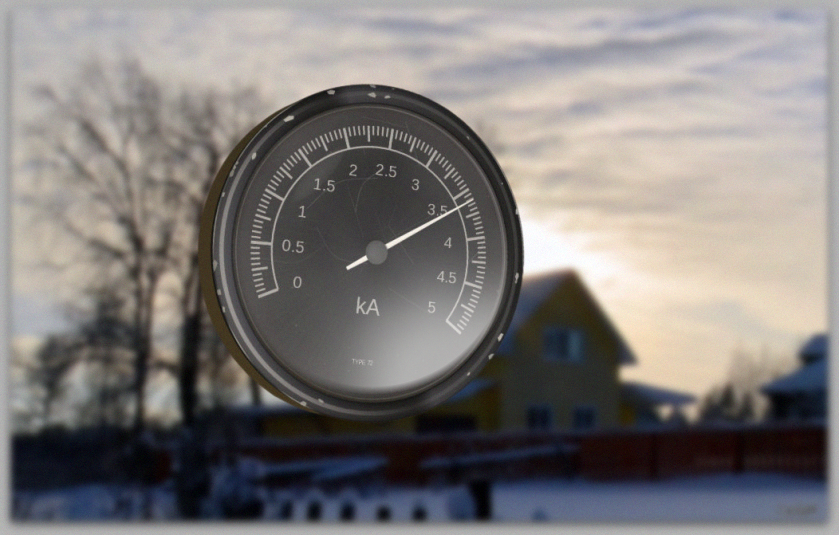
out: 3.6 kA
